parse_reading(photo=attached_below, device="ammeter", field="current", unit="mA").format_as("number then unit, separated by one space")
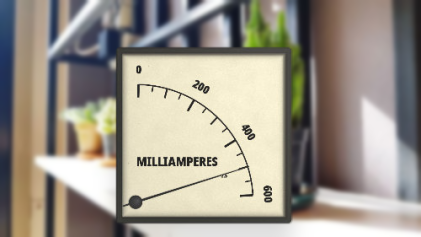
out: 500 mA
